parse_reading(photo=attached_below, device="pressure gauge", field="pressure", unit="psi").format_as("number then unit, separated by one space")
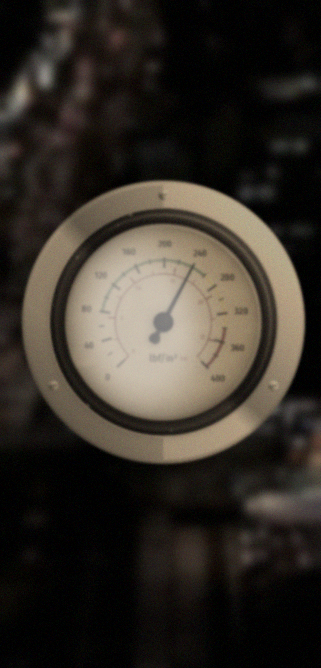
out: 240 psi
